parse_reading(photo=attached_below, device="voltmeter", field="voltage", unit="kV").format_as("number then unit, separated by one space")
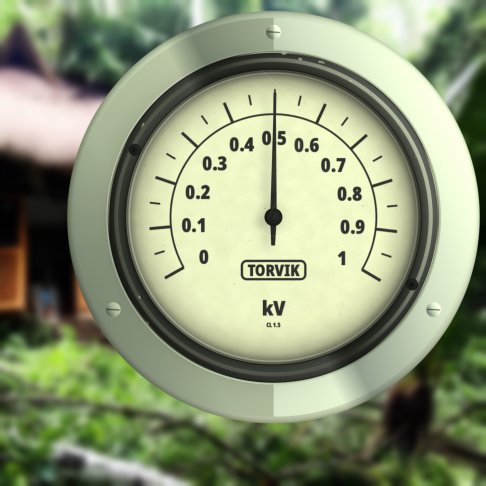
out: 0.5 kV
